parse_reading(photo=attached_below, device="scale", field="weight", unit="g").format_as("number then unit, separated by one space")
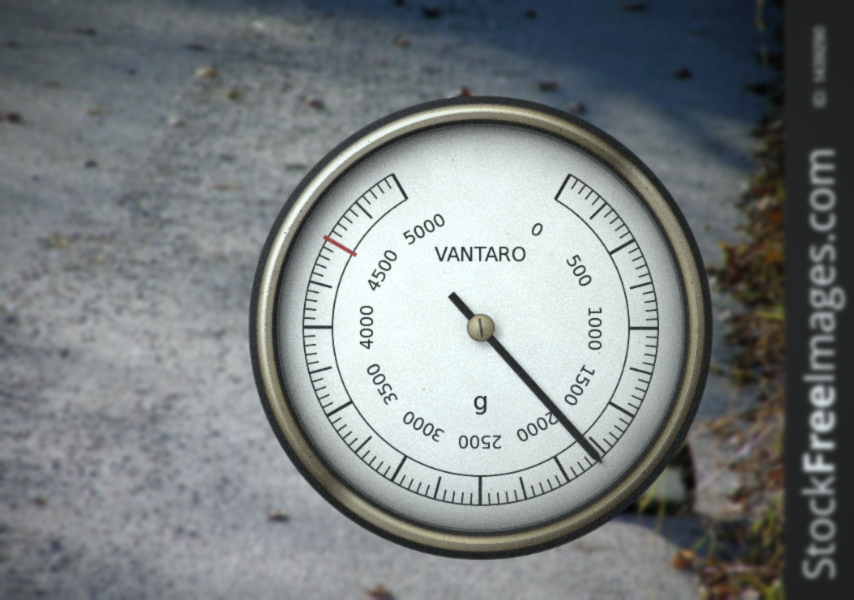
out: 1800 g
